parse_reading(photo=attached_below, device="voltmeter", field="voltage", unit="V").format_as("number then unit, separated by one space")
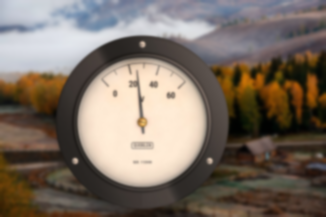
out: 25 V
